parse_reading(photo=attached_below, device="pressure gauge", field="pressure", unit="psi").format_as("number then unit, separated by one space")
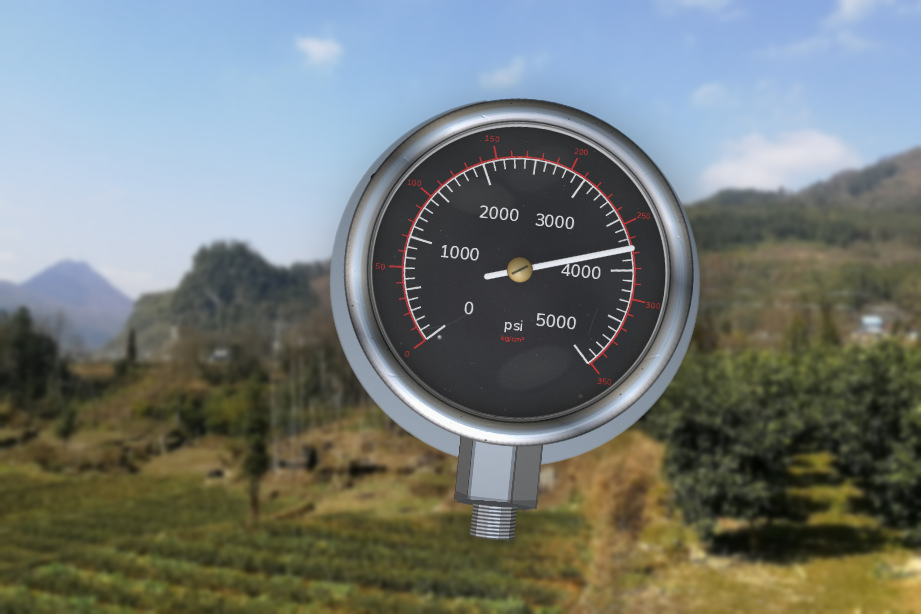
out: 3800 psi
